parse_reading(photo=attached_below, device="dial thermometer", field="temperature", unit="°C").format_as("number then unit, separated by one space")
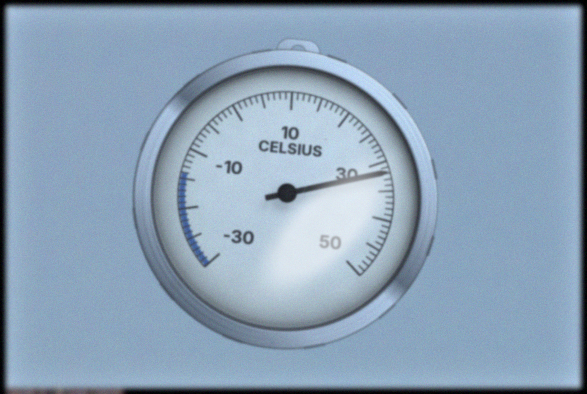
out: 32 °C
